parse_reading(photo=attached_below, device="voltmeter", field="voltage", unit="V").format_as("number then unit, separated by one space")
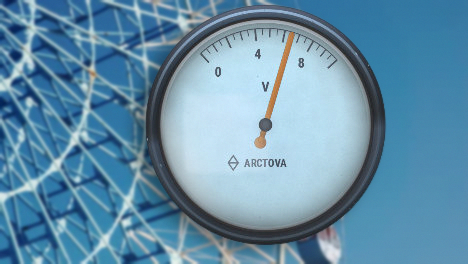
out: 6.5 V
